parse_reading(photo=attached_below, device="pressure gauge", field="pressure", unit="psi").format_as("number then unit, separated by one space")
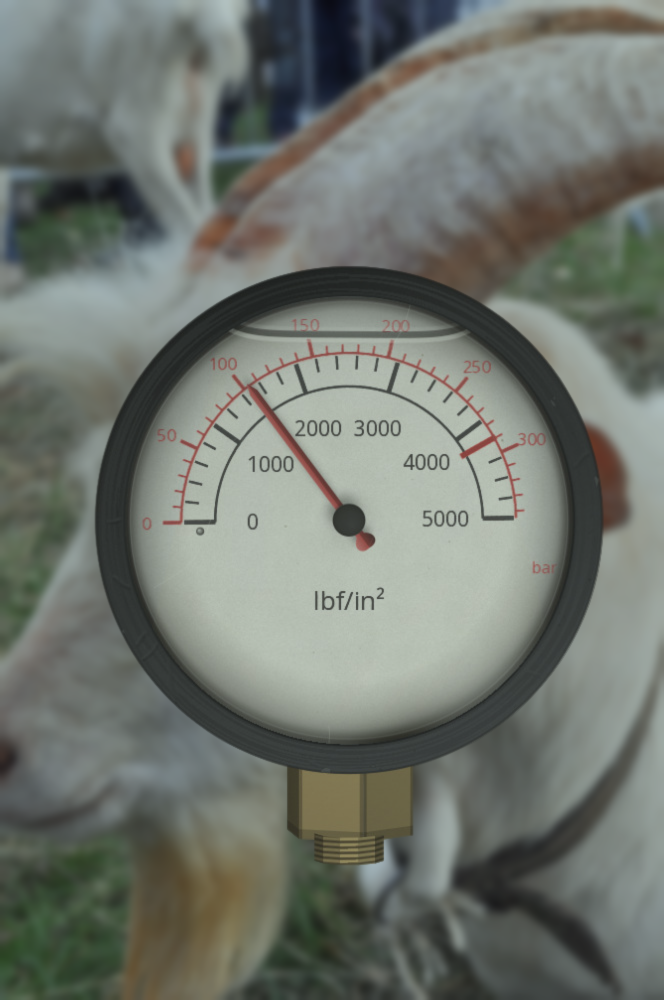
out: 1500 psi
